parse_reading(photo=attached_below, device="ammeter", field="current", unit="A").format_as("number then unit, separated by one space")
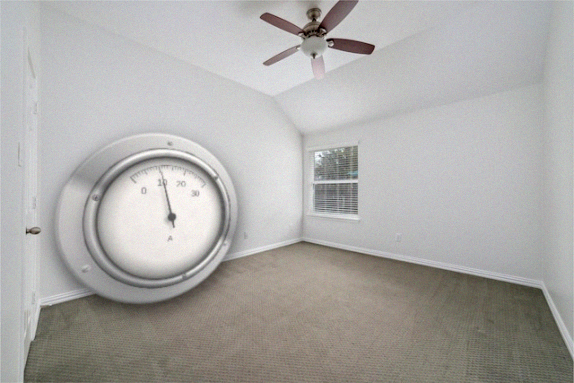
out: 10 A
